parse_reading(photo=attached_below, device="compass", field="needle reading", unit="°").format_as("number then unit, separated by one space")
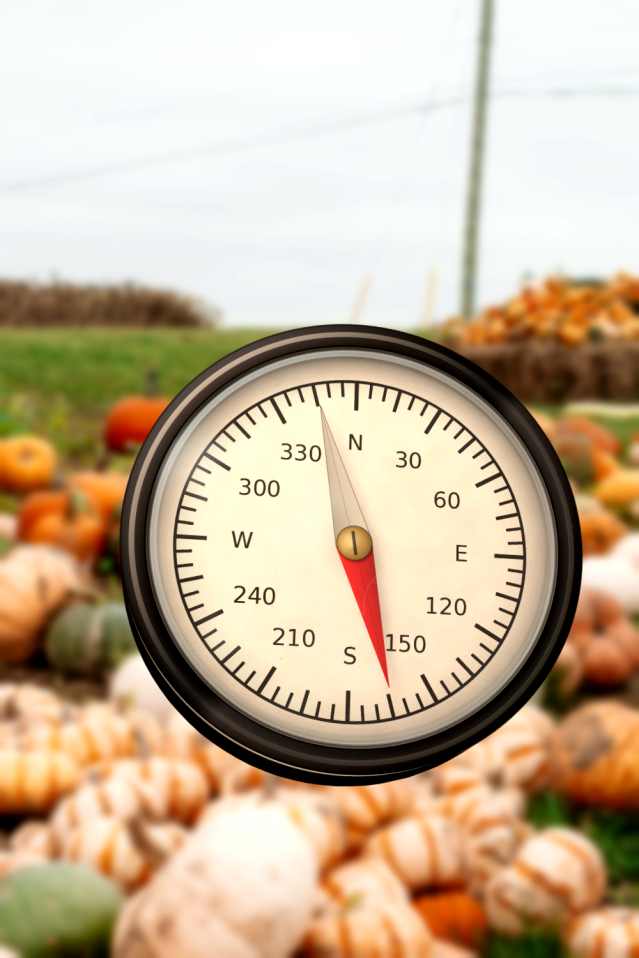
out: 165 °
